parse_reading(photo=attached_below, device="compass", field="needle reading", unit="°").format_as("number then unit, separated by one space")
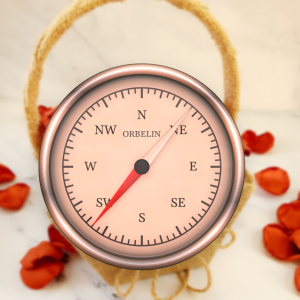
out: 220 °
